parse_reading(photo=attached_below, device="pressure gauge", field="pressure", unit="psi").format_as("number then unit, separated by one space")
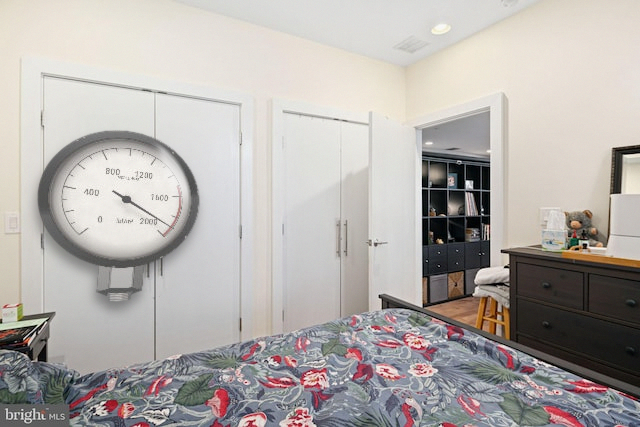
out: 1900 psi
